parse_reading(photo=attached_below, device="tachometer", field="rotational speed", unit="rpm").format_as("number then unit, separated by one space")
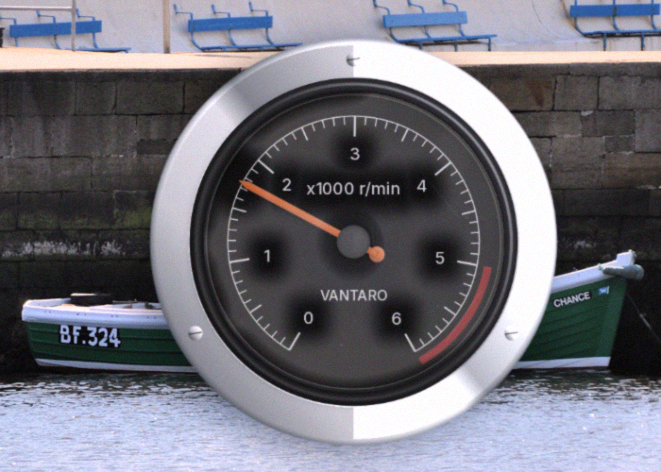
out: 1750 rpm
